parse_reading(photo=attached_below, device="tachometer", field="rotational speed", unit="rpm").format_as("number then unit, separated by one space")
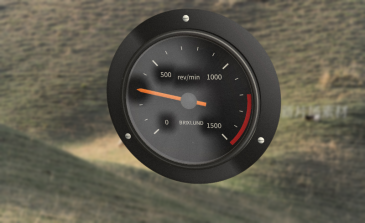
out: 300 rpm
